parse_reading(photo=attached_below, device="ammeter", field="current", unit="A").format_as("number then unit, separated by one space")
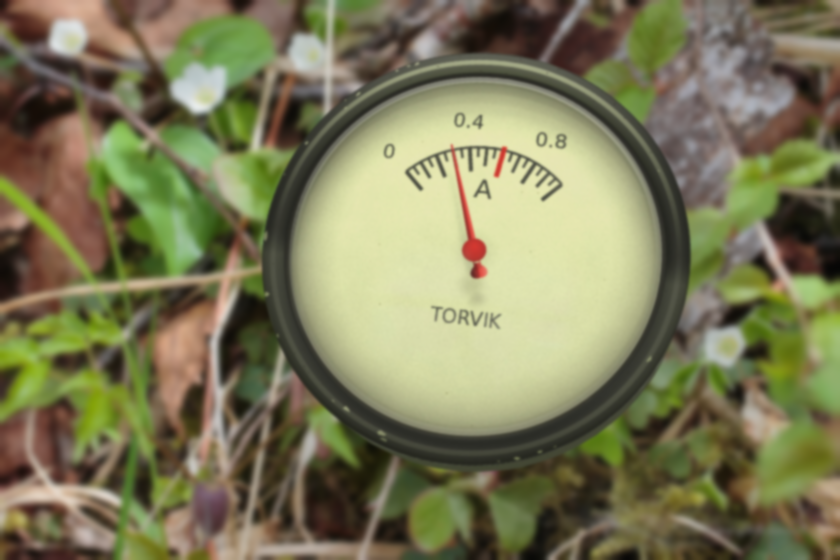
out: 0.3 A
